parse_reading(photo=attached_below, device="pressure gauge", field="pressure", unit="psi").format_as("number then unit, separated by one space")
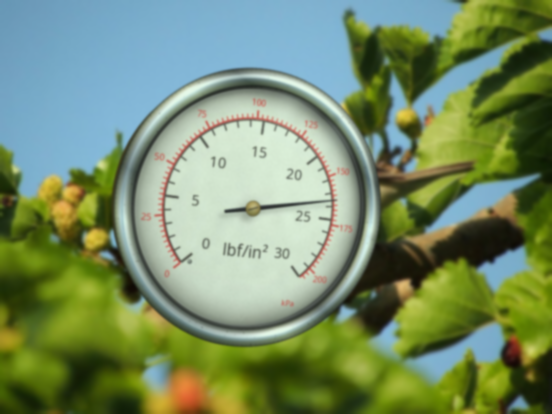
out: 23.5 psi
